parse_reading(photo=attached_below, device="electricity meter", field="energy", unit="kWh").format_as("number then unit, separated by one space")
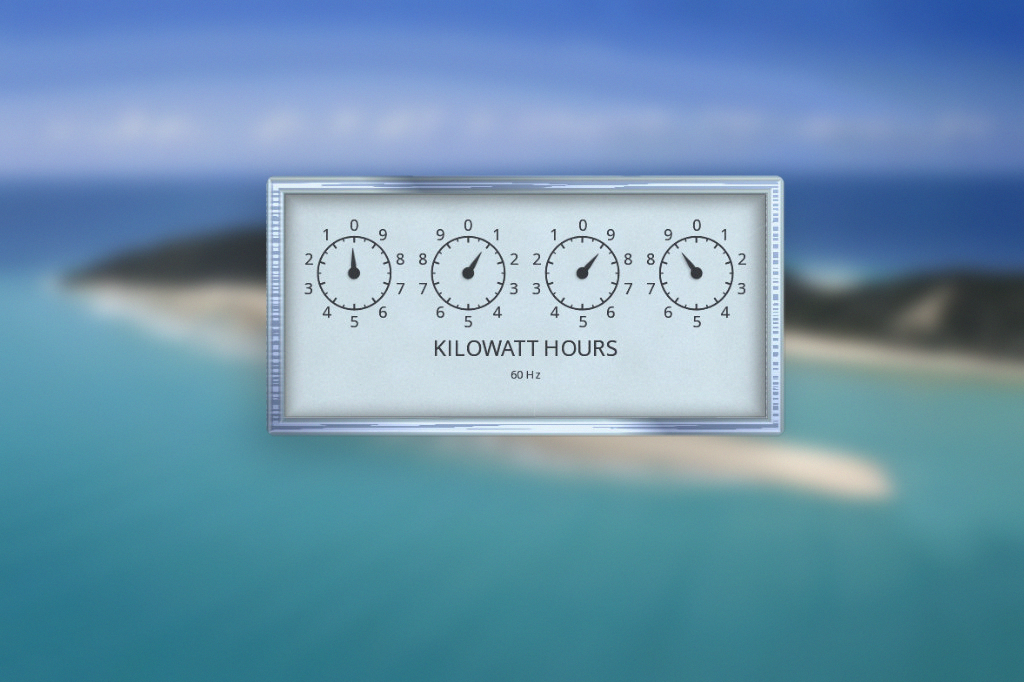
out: 89 kWh
